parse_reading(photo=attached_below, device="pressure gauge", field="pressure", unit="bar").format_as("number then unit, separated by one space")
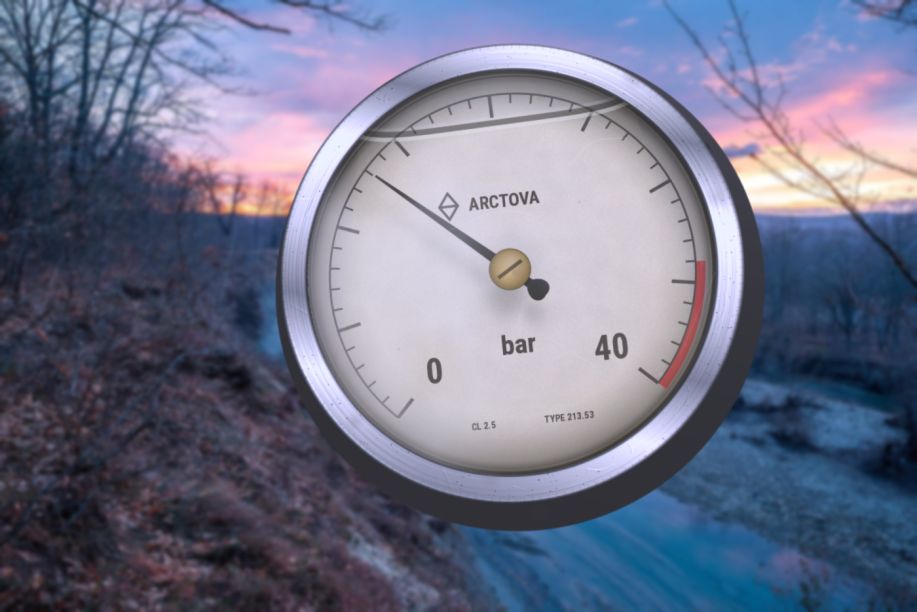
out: 13 bar
